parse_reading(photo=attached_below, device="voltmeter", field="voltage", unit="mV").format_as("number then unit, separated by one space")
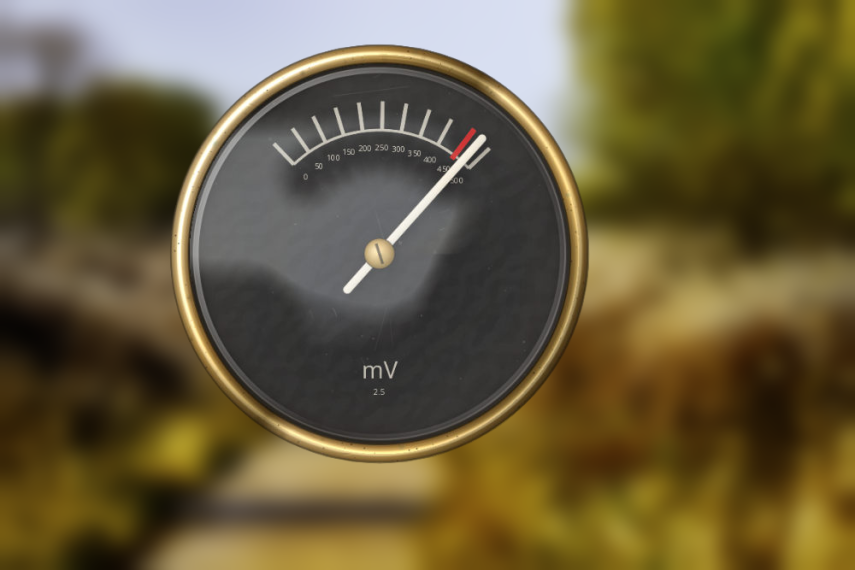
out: 475 mV
